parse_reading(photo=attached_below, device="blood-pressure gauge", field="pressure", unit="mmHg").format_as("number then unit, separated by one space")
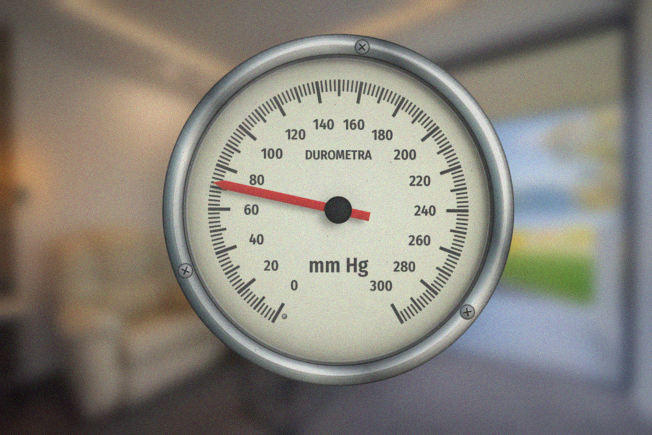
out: 72 mmHg
